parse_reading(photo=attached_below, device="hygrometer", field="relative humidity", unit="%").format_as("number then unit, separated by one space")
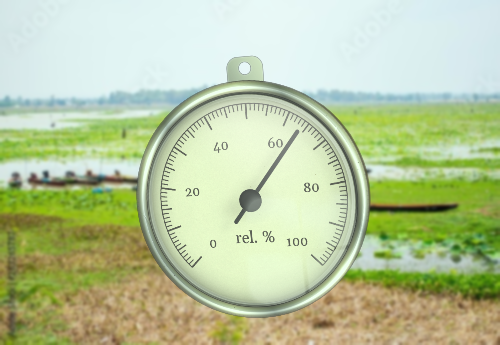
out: 64 %
